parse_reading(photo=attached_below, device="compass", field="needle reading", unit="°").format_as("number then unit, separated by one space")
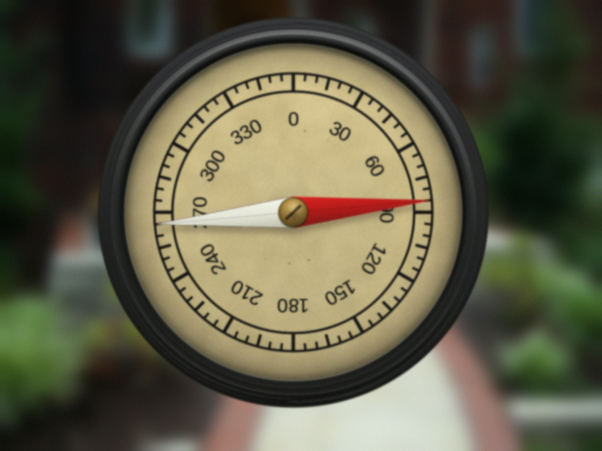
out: 85 °
